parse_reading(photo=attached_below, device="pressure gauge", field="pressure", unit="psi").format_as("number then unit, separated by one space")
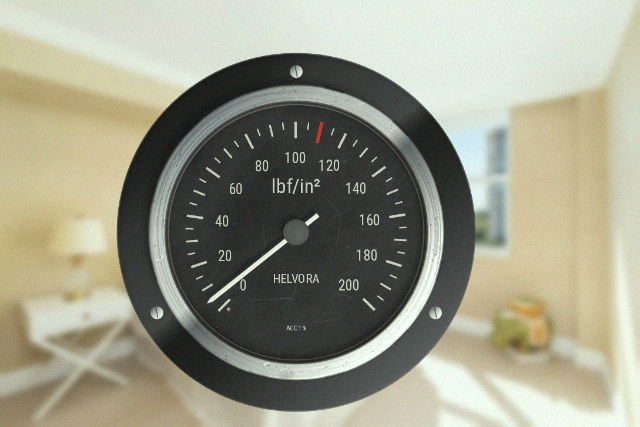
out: 5 psi
